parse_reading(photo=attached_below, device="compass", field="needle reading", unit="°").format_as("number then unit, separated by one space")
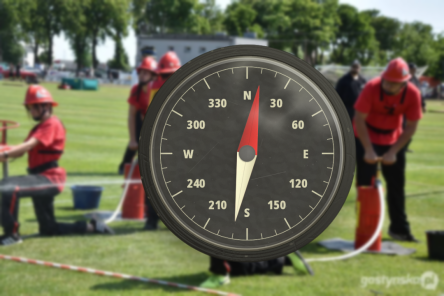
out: 10 °
